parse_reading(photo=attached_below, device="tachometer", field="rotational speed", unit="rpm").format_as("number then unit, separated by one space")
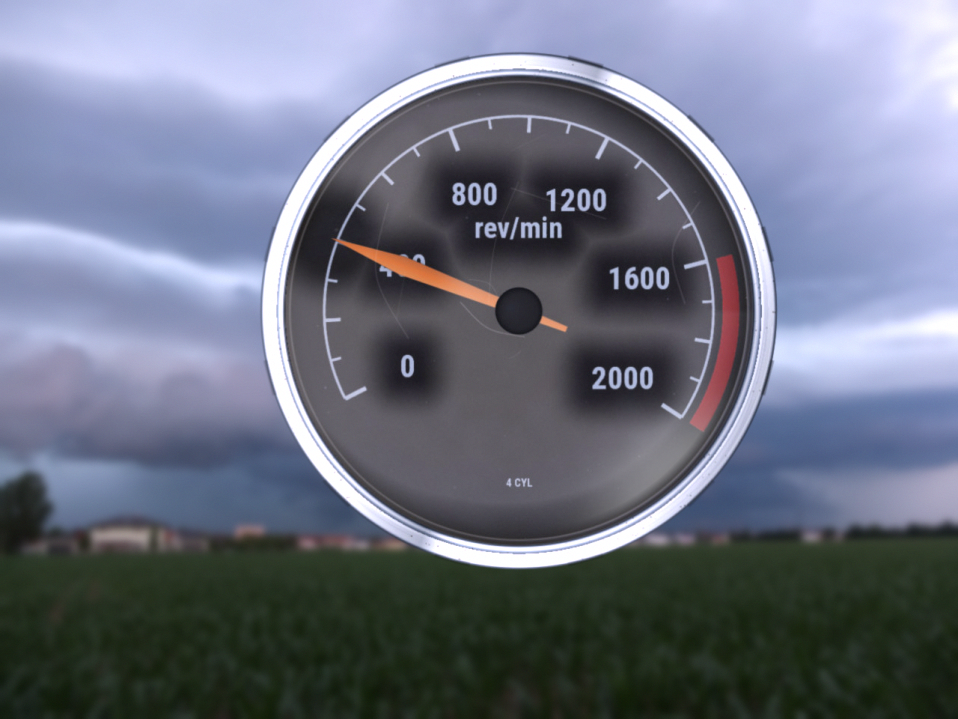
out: 400 rpm
